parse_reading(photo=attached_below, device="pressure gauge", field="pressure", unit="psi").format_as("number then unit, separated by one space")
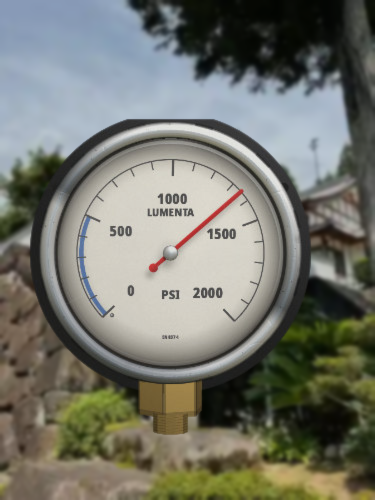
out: 1350 psi
